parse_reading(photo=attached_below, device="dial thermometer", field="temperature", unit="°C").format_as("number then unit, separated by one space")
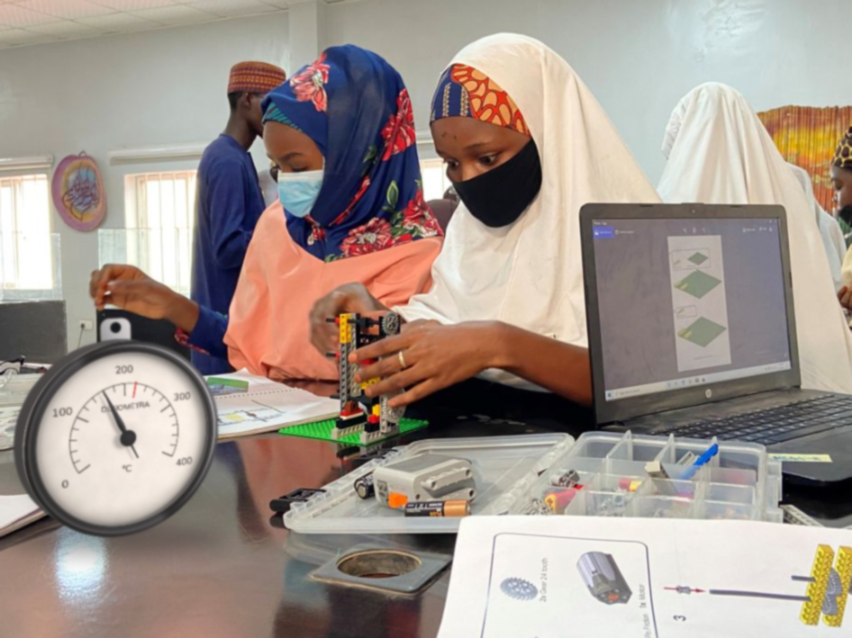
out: 160 °C
